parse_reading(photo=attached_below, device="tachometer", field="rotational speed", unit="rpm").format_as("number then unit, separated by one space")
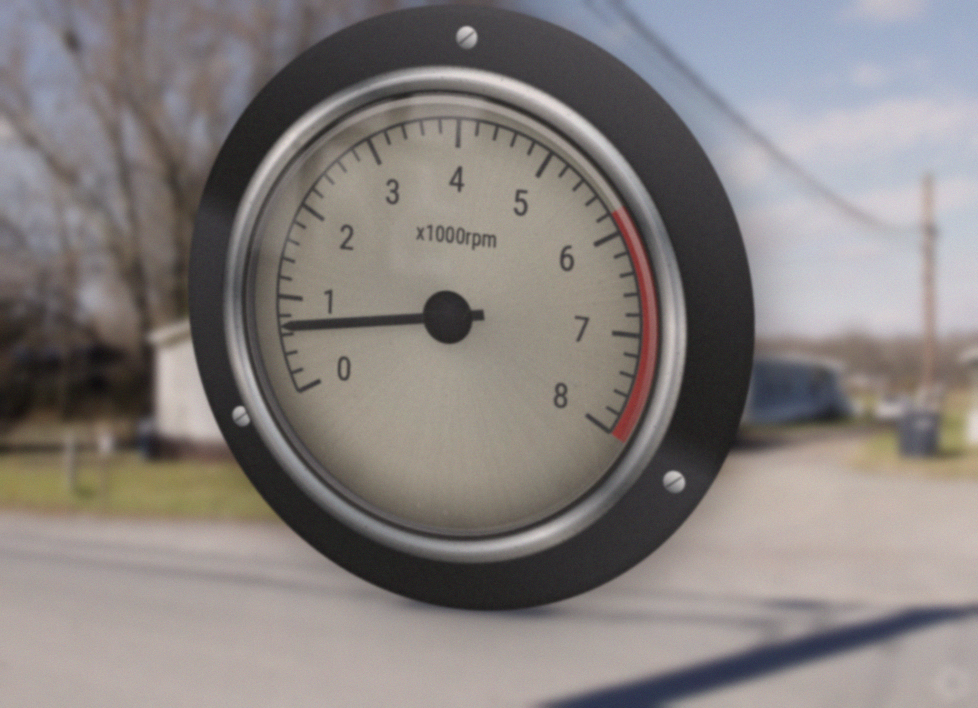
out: 700 rpm
